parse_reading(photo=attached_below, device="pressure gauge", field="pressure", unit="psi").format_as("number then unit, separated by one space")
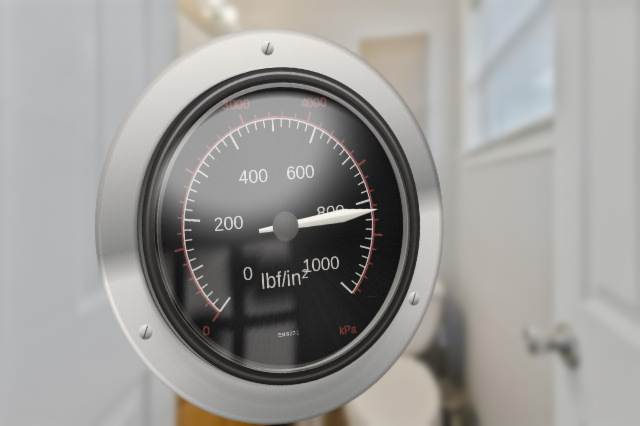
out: 820 psi
